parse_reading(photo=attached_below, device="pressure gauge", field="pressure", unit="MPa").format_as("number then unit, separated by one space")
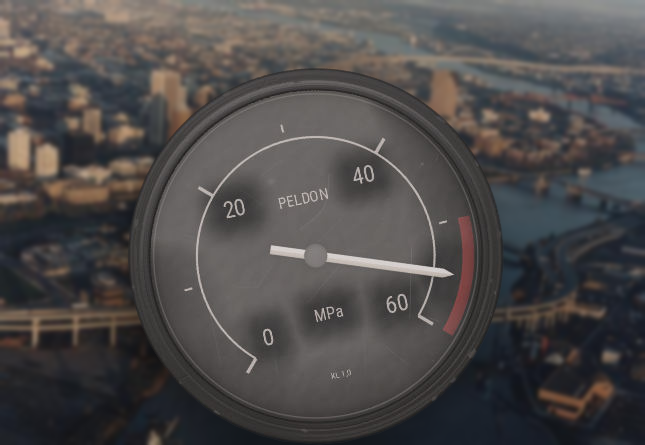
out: 55 MPa
